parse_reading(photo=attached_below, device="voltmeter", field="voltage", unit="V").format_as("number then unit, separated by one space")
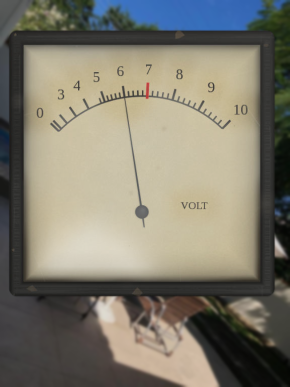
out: 6 V
